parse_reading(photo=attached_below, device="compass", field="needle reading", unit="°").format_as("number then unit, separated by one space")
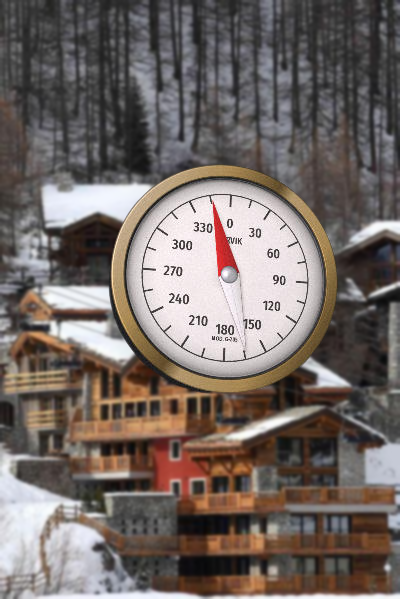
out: 345 °
